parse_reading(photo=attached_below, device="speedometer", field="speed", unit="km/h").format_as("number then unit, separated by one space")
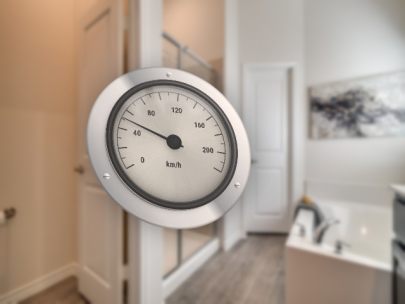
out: 50 km/h
